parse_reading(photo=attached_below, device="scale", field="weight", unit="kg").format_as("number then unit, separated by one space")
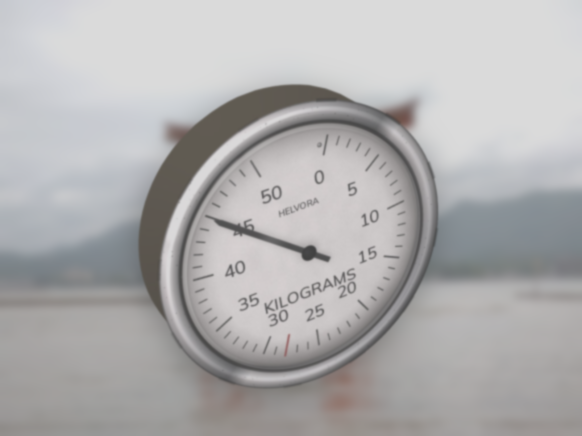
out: 45 kg
